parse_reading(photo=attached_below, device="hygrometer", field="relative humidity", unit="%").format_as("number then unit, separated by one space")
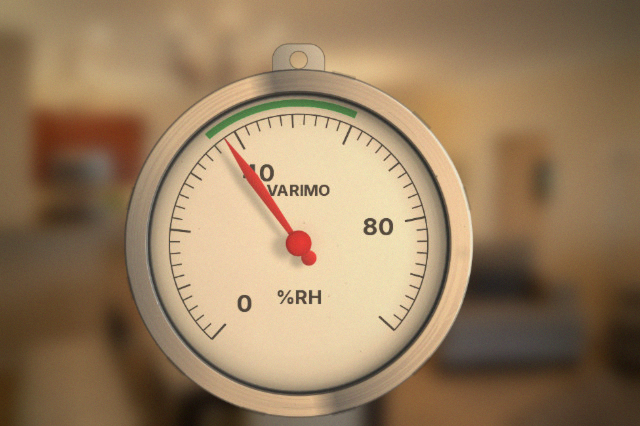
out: 38 %
